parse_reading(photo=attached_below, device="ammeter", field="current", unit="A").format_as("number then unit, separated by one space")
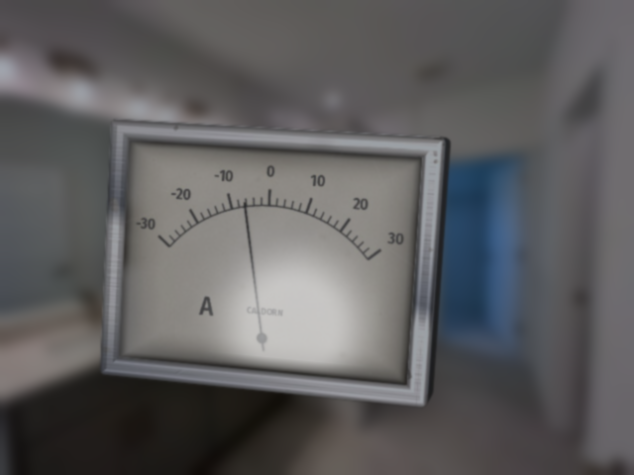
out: -6 A
